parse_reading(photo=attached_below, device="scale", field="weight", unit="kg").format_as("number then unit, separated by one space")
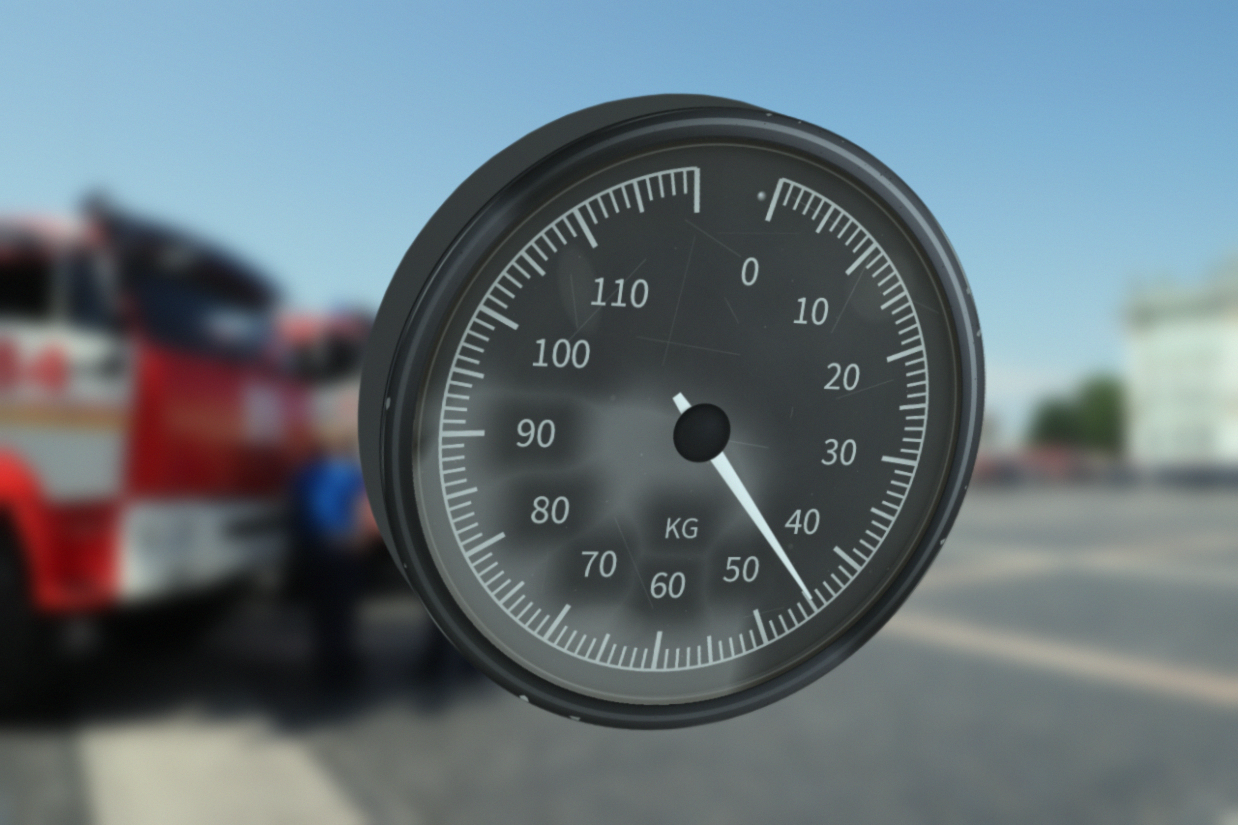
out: 45 kg
